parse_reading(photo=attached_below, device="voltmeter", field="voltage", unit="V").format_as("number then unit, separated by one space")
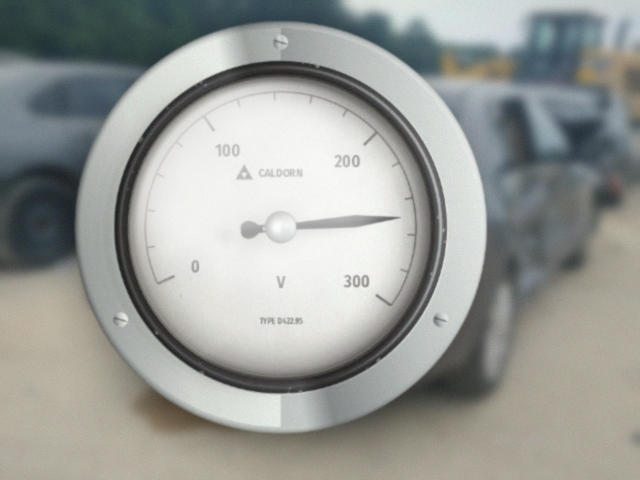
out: 250 V
